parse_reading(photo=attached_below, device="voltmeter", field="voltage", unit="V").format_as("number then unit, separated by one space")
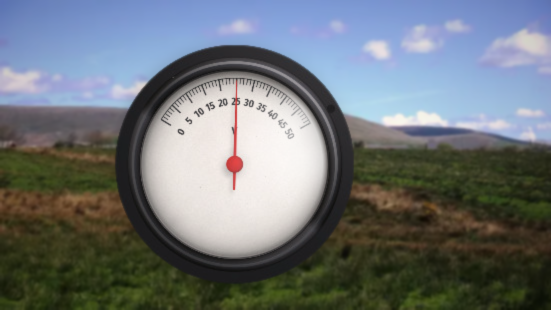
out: 25 V
